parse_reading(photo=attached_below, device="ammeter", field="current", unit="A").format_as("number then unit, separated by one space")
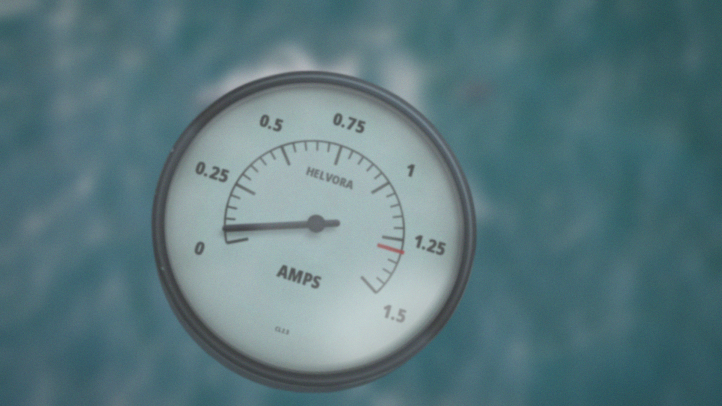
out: 0.05 A
